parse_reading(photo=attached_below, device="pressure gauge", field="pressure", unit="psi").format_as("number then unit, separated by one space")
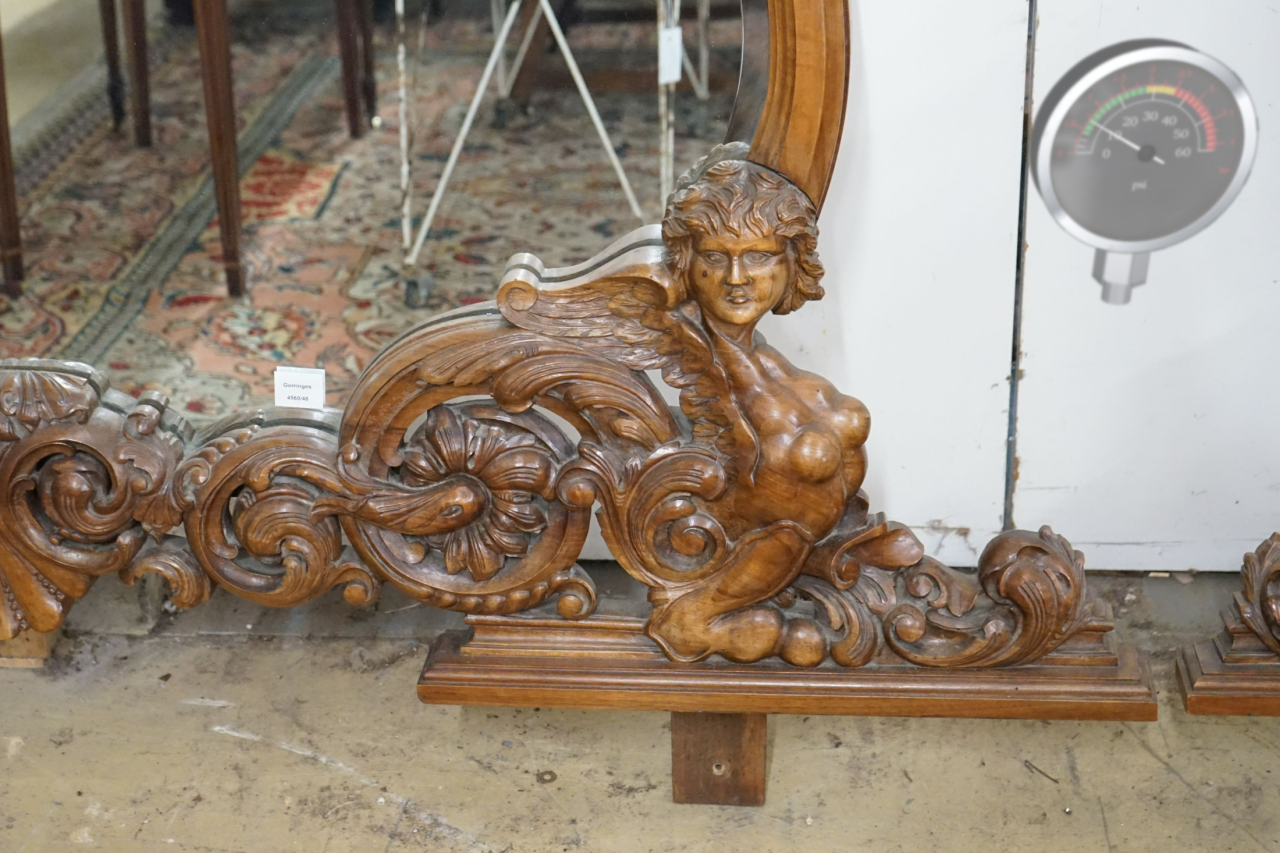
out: 10 psi
